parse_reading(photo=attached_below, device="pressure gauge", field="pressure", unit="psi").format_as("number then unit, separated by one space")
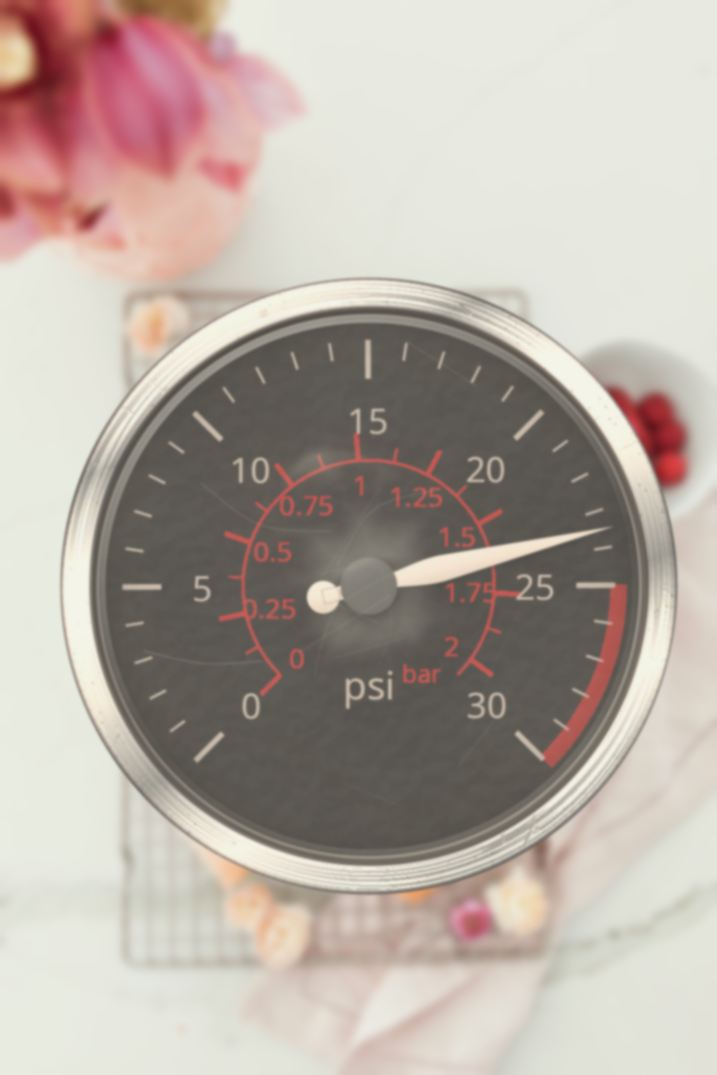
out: 23.5 psi
